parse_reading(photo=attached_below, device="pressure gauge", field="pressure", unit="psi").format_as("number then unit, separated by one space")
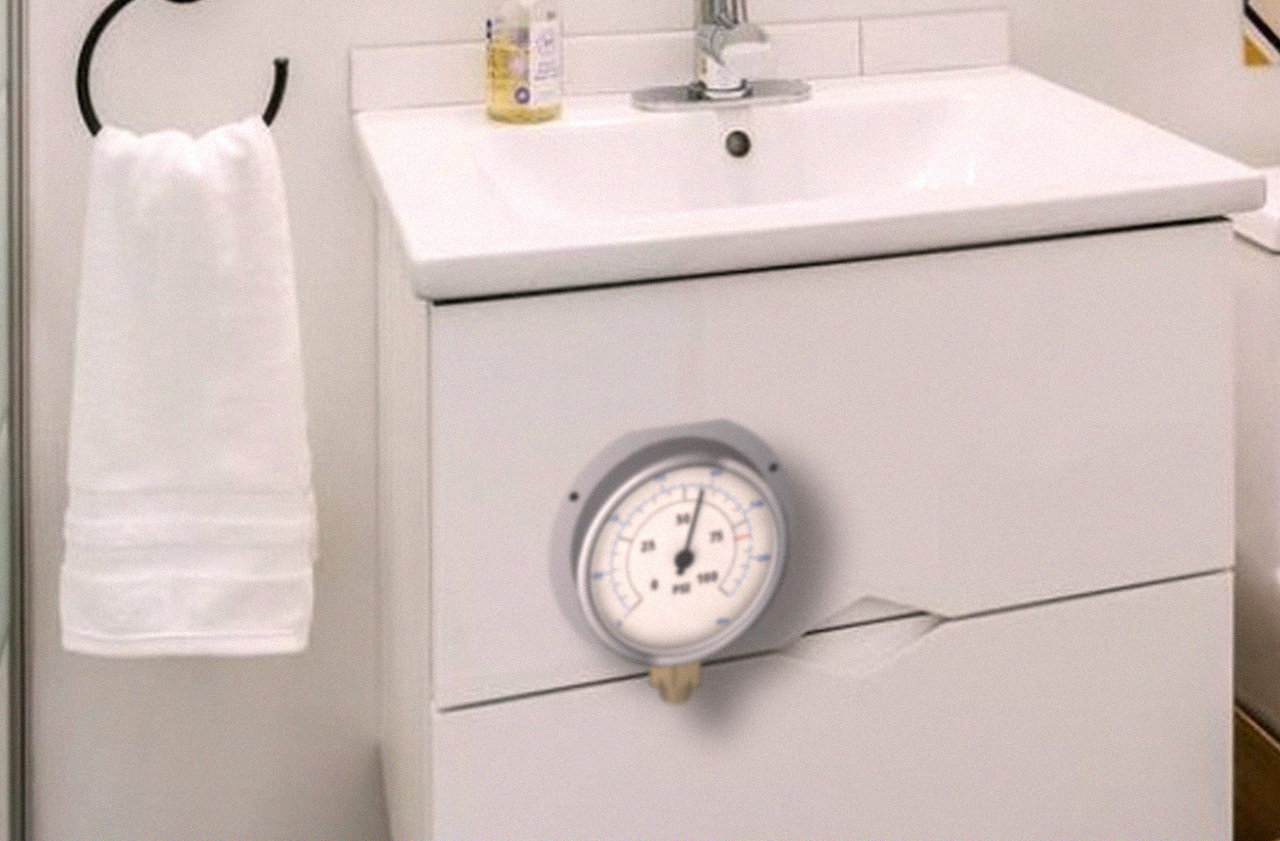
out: 55 psi
